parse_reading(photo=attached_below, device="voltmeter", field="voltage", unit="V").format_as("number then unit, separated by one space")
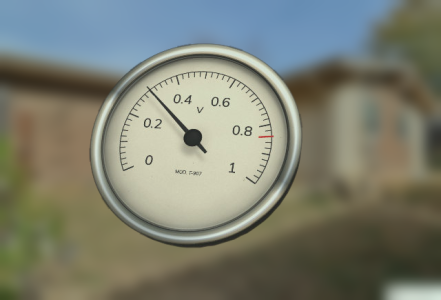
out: 0.3 V
